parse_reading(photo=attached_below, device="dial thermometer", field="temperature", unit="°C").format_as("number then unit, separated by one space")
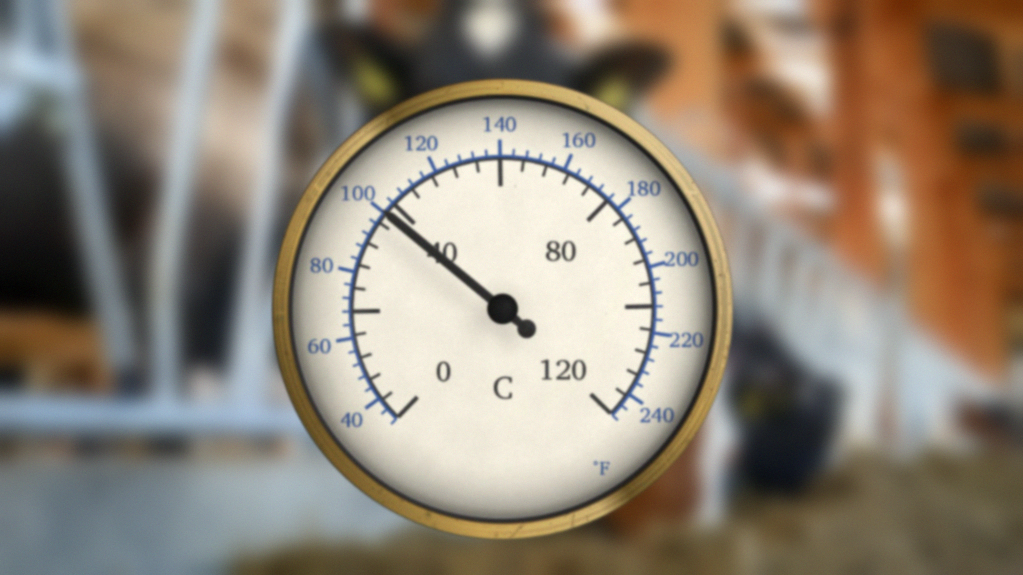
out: 38 °C
